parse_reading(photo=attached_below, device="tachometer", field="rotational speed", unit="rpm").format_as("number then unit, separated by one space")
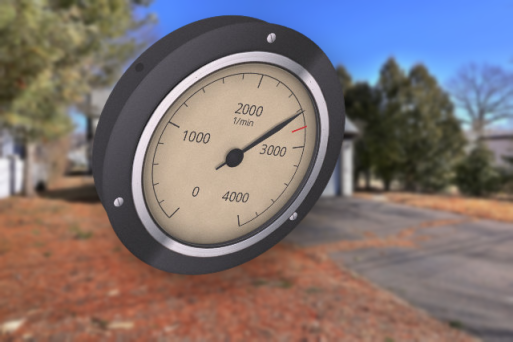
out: 2600 rpm
